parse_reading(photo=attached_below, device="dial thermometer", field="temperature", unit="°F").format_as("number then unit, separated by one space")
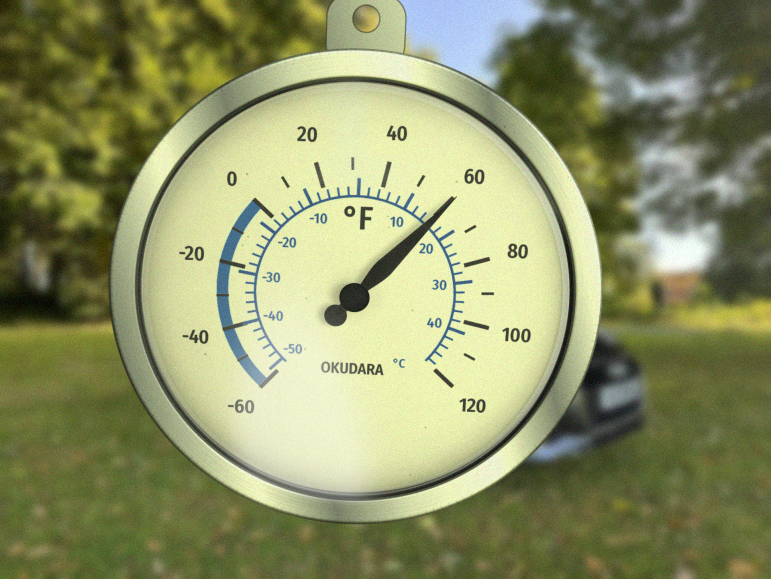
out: 60 °F
